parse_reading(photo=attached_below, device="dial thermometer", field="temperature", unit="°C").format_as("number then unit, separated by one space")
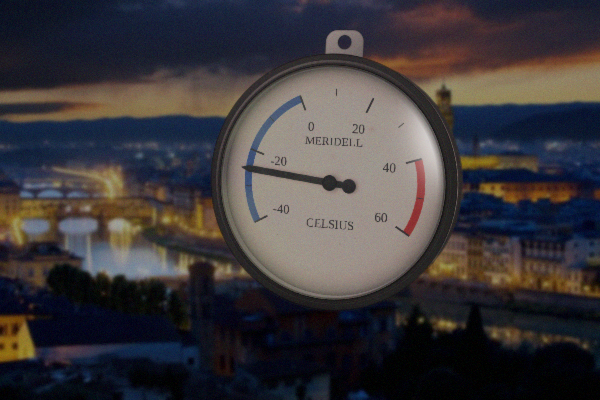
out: -25 °C
